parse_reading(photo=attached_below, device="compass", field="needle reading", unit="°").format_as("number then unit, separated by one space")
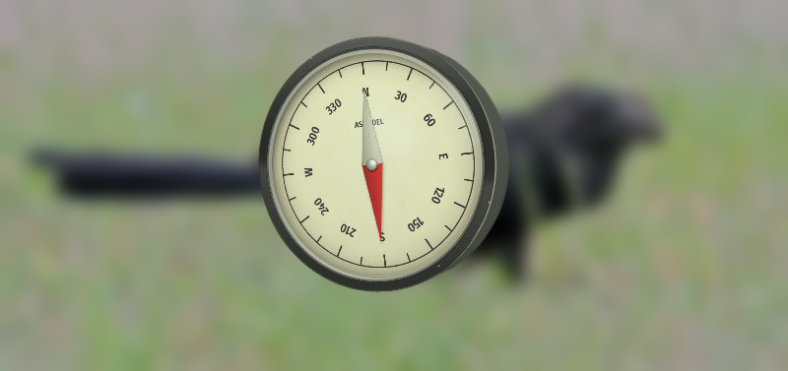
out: 180 °
